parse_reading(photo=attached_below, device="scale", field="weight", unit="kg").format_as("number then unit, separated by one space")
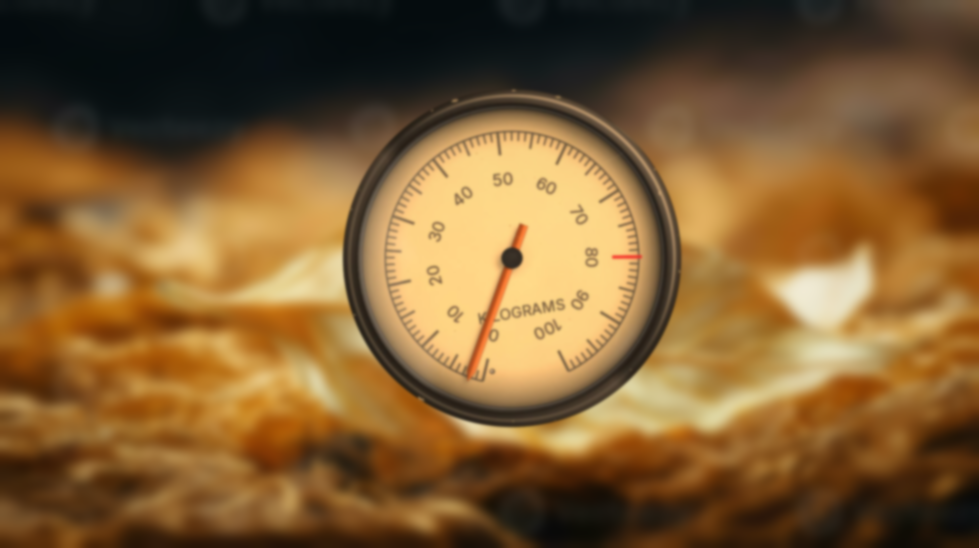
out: 2 kg
